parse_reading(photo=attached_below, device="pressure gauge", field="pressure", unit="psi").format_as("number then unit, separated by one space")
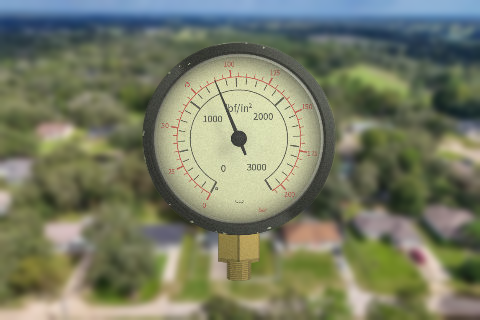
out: 1300 psi
